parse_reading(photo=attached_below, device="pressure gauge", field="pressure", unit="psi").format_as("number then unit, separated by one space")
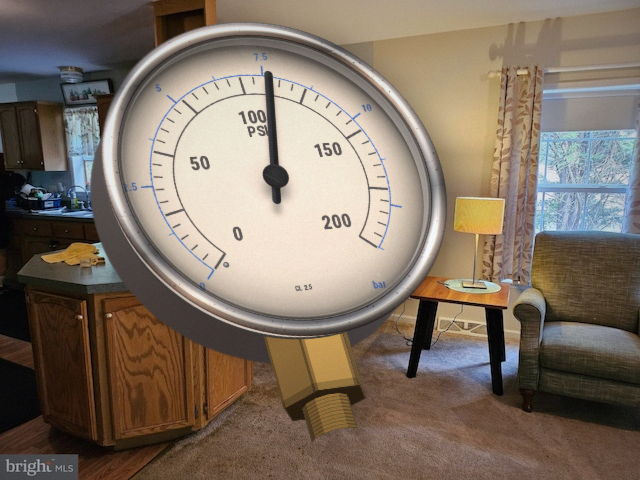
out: 110 psi
